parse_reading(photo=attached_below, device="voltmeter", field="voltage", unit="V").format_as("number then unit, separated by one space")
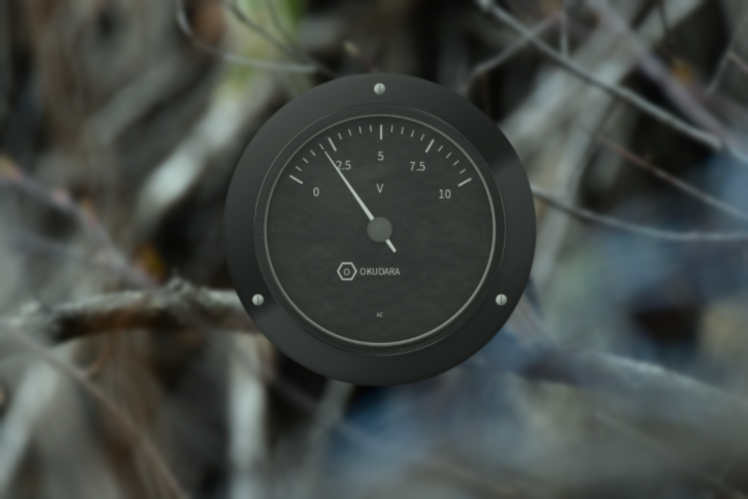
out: 2 V
